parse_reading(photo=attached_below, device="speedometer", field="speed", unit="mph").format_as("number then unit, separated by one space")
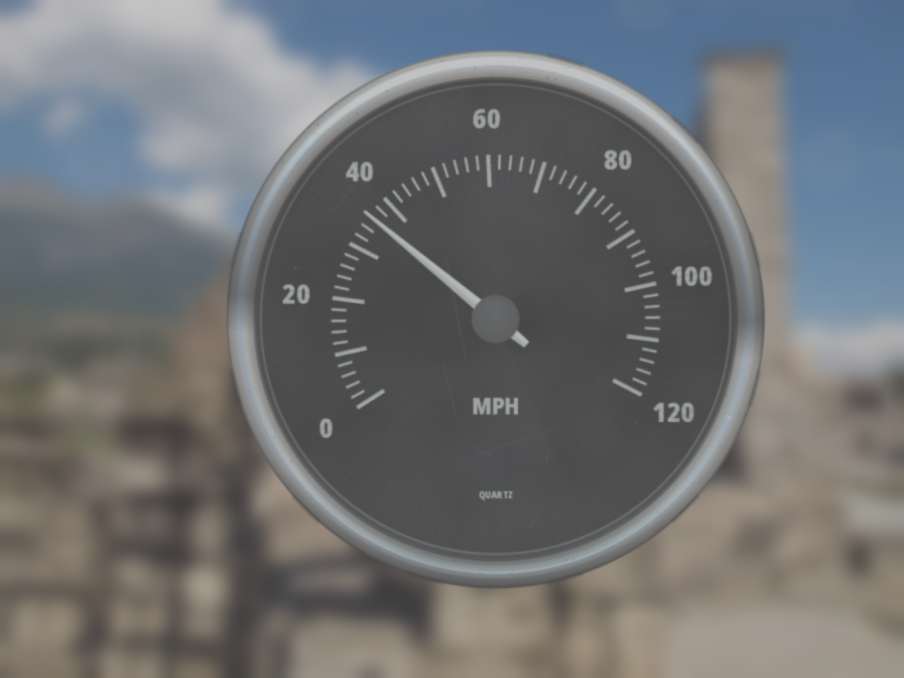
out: 36 mph
